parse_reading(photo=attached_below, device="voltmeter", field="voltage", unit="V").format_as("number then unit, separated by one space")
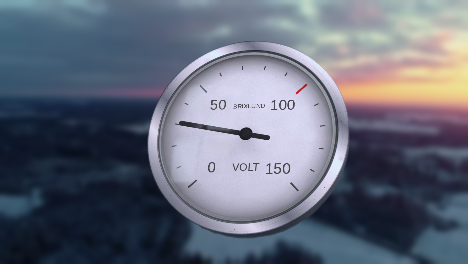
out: 30 V
